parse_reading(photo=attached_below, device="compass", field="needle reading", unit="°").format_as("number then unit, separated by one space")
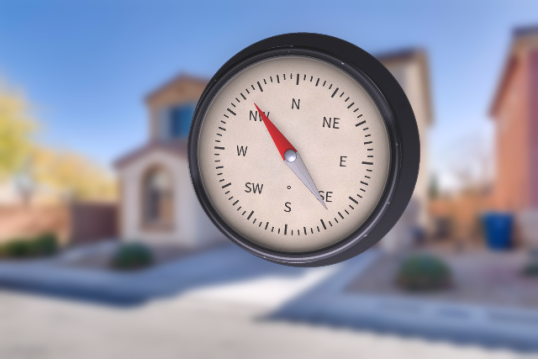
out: 320 °
